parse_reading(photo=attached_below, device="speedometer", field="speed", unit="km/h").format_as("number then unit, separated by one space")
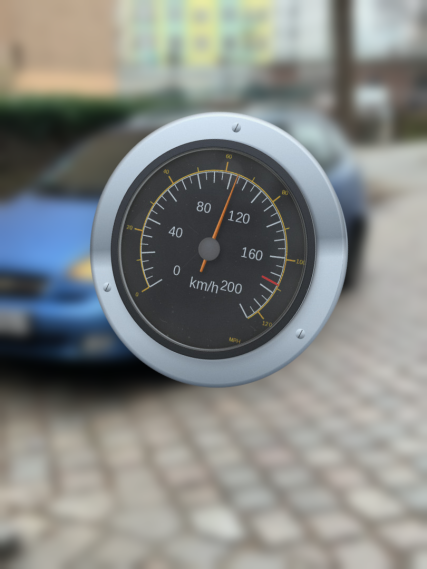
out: 105 km/h
